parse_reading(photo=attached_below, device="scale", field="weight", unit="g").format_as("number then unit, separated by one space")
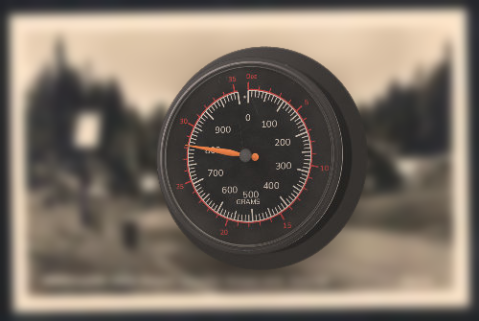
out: 800 g
